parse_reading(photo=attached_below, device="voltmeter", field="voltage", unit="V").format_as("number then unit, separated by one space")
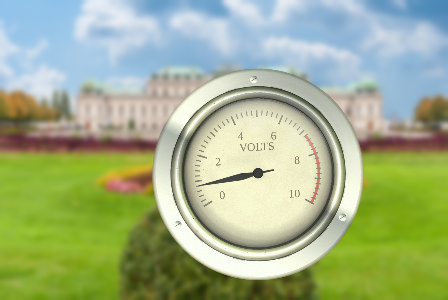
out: 0.8 V
